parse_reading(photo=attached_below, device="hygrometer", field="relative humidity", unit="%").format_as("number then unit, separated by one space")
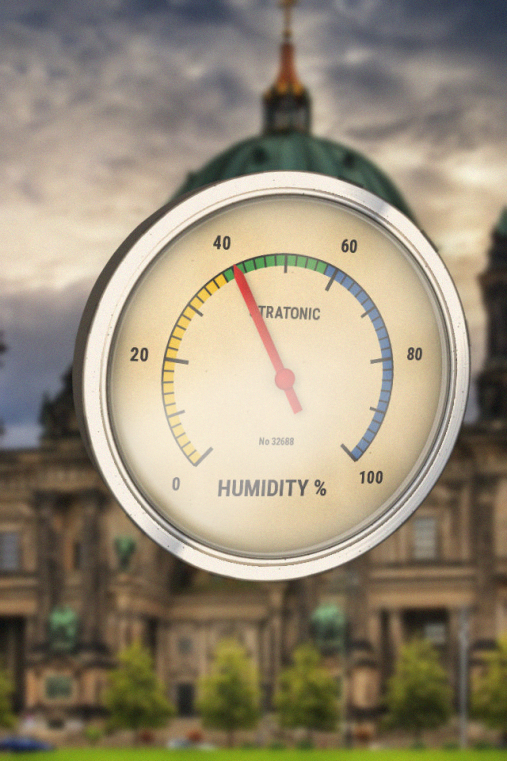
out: 40 %
